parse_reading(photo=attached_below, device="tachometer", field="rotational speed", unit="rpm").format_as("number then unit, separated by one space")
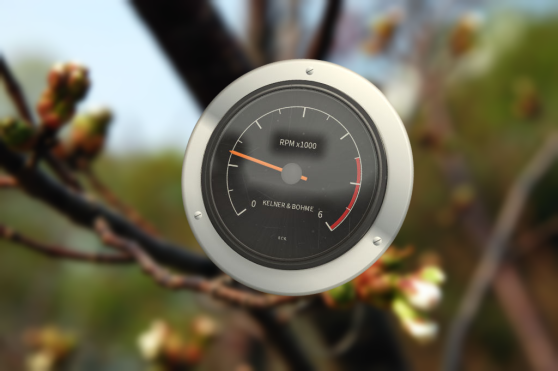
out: 1250 rpm
